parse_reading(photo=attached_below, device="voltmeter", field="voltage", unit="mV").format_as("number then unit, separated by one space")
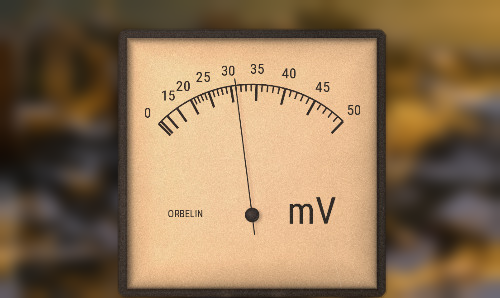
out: 31 mV
